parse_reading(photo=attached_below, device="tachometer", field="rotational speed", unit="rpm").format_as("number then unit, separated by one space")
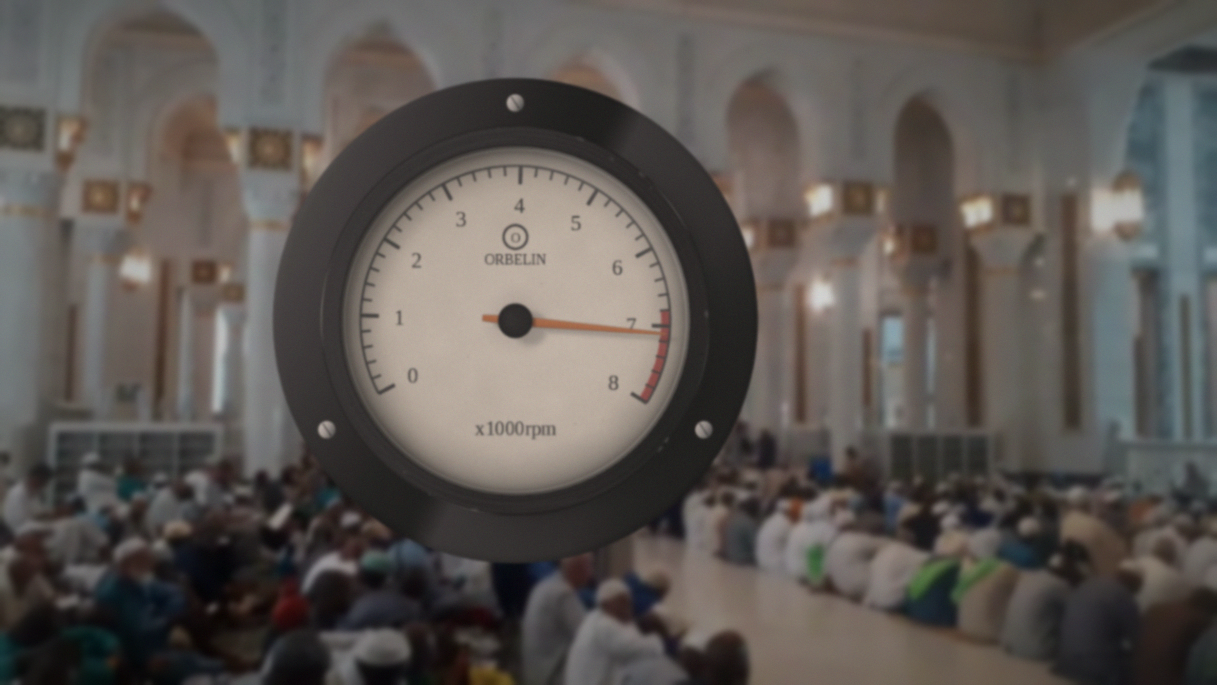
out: 7100 rpm
